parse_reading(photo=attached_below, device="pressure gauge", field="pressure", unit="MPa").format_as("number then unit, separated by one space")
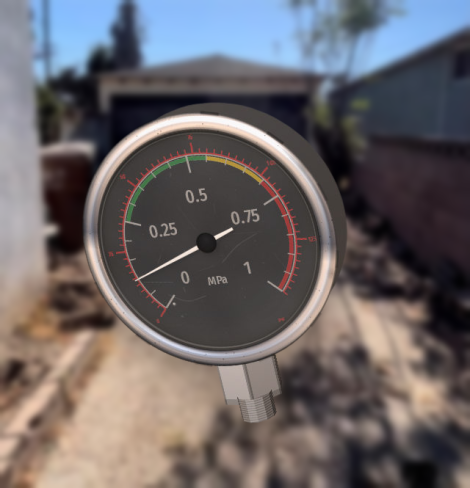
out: 0.1 MPa
